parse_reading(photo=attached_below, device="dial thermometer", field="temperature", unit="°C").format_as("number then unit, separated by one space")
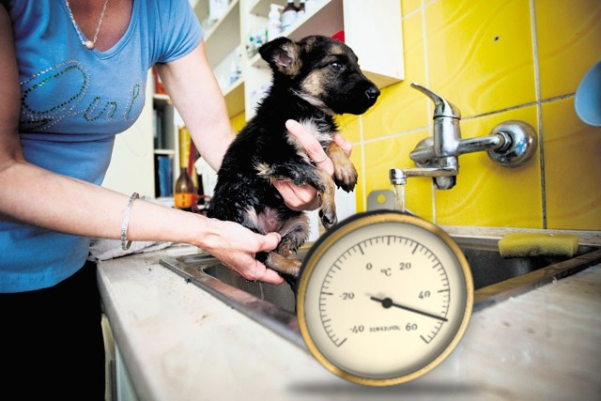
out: 50 °C
